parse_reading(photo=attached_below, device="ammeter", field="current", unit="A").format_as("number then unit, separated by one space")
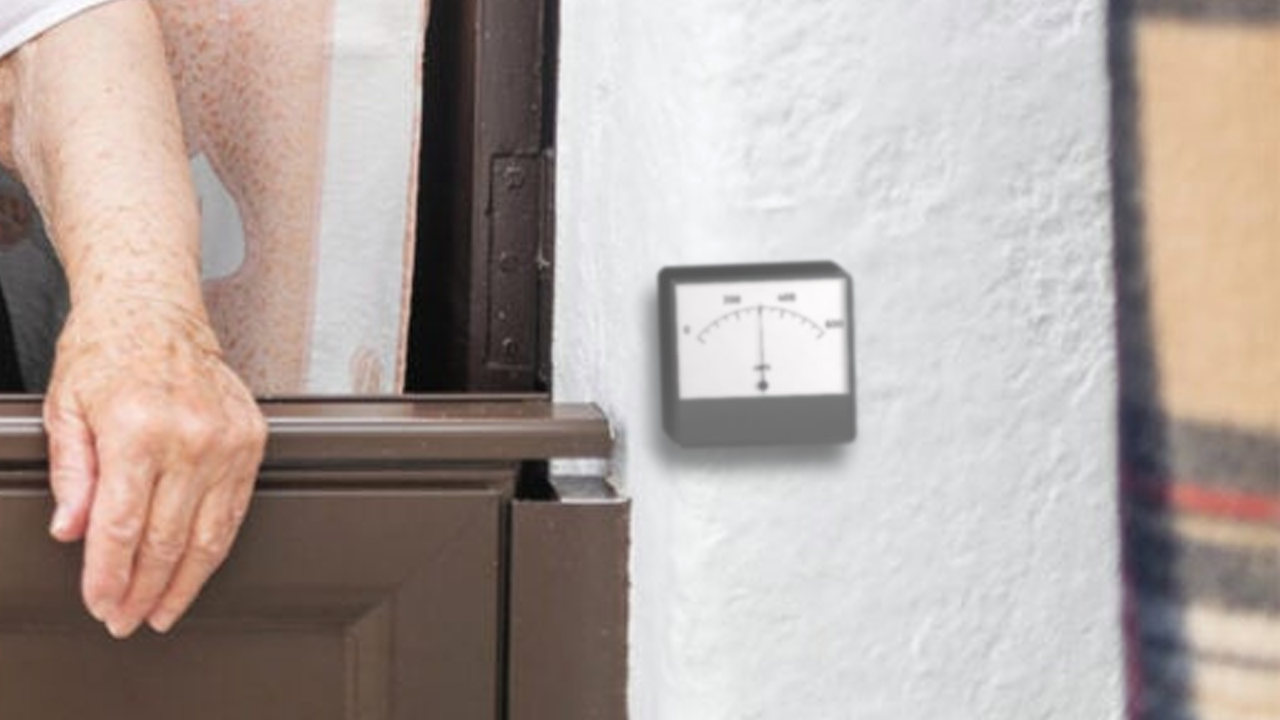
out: 300 A
